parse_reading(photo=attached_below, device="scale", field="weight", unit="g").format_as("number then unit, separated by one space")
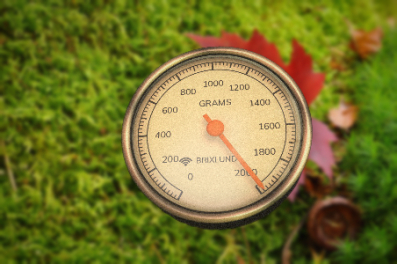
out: 1980 g
